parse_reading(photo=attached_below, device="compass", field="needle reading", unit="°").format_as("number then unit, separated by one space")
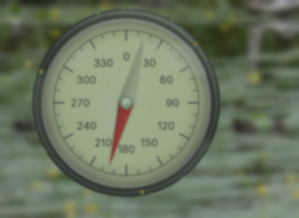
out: 195 °
